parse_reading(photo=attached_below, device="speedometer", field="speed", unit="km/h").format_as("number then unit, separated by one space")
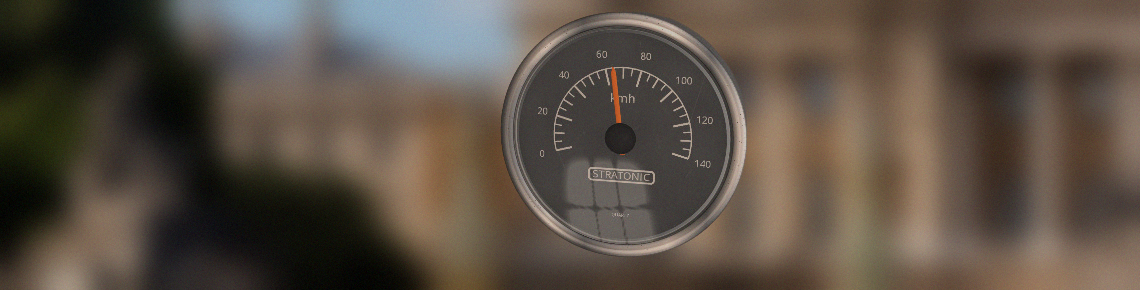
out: 65 km/h
